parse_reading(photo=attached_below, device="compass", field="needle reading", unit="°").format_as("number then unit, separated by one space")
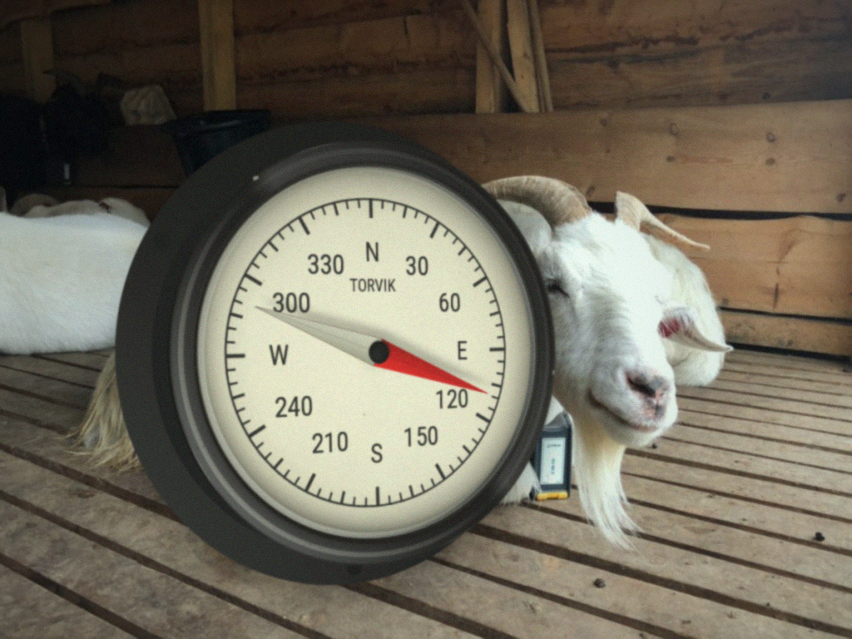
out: 110 °
